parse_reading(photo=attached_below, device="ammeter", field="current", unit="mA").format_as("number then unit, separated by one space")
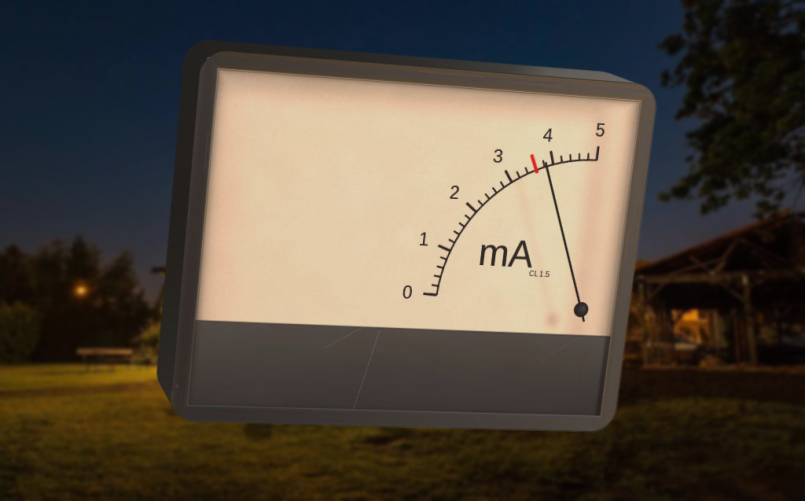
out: 3.8 mA
